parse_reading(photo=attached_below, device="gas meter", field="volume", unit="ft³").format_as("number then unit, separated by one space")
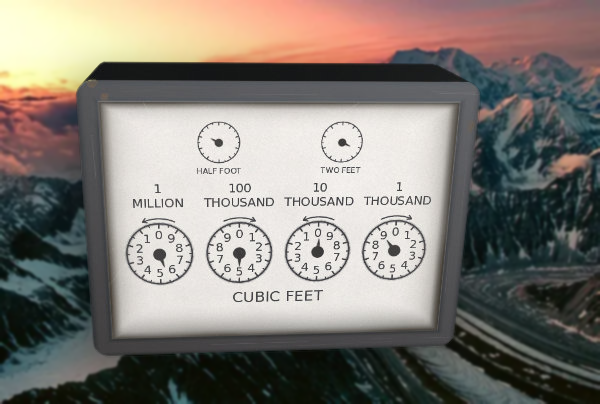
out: 549900 ft³
